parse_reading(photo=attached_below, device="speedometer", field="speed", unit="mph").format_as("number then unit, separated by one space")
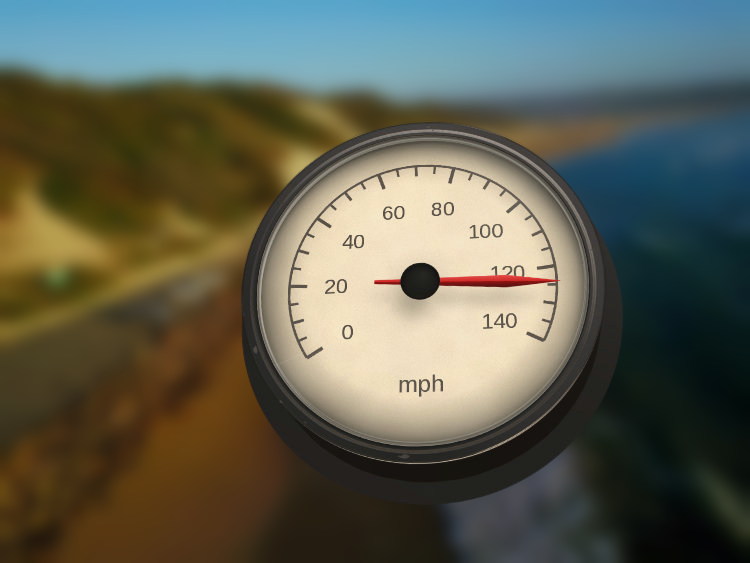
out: 125 mph
